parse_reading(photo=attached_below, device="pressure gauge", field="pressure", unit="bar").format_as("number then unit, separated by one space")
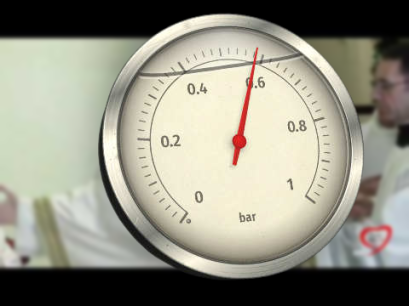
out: 0.58 bar
